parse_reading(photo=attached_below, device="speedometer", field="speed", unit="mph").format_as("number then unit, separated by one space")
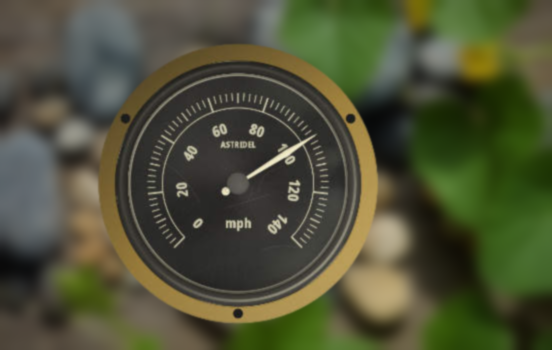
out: 100 mph
